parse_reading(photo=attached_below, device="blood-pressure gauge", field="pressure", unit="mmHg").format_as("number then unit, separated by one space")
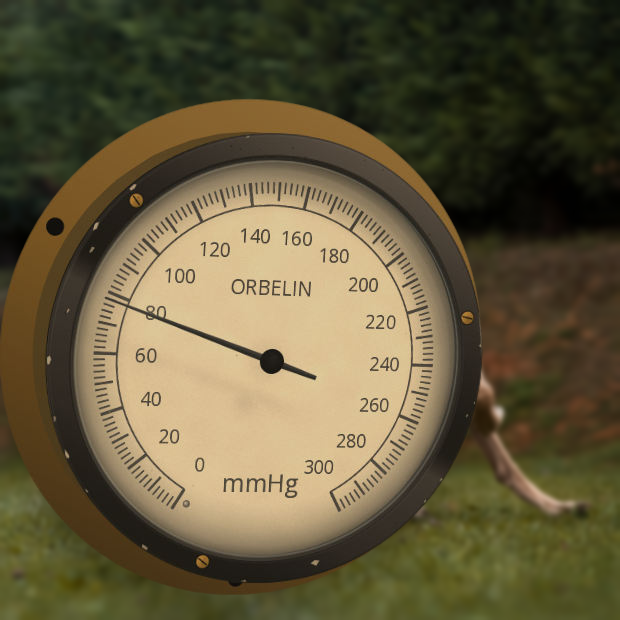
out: 78 mmHg
